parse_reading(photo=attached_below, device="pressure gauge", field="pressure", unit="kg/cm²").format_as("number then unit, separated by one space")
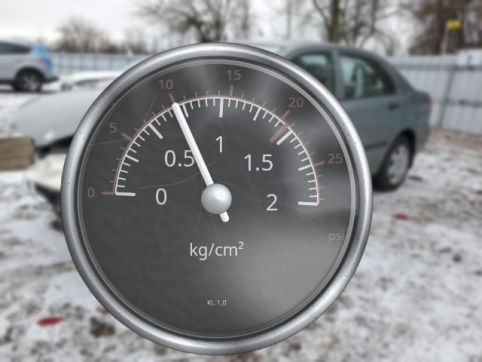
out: 0.7 kg/cm²
